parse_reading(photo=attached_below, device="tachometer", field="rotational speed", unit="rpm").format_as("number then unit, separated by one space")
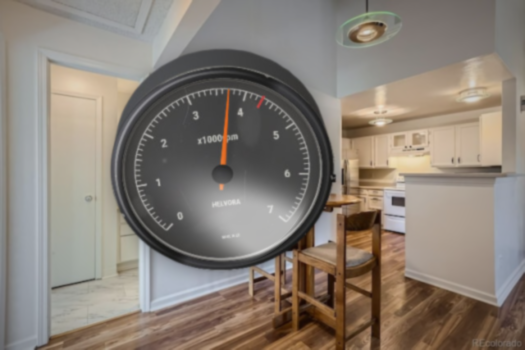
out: 3700 rpm
